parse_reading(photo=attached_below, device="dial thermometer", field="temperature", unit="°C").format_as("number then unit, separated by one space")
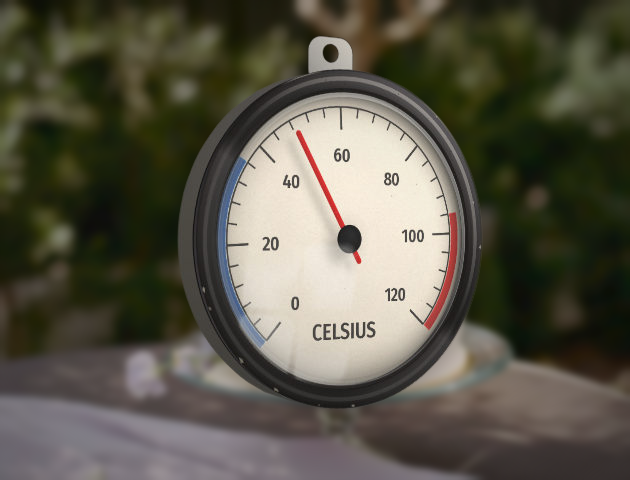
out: 48 °C
